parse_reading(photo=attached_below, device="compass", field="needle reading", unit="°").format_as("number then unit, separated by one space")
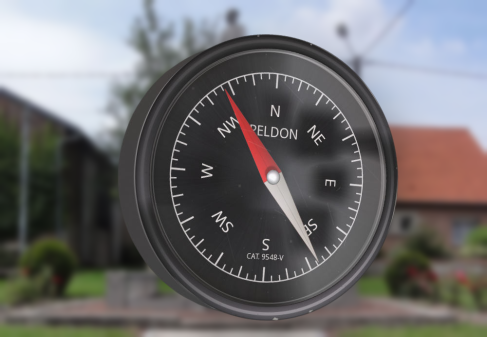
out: 325 °
